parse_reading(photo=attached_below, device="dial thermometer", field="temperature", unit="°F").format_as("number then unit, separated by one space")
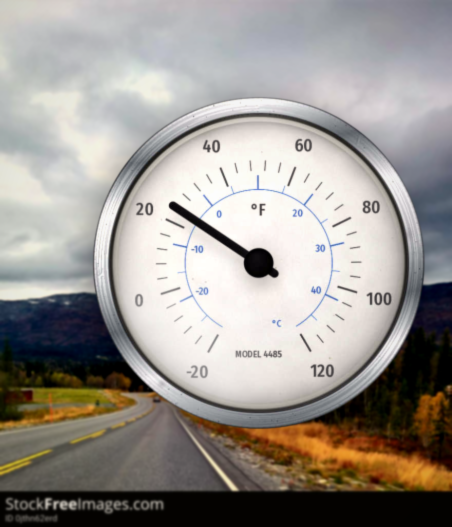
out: 24 °F
